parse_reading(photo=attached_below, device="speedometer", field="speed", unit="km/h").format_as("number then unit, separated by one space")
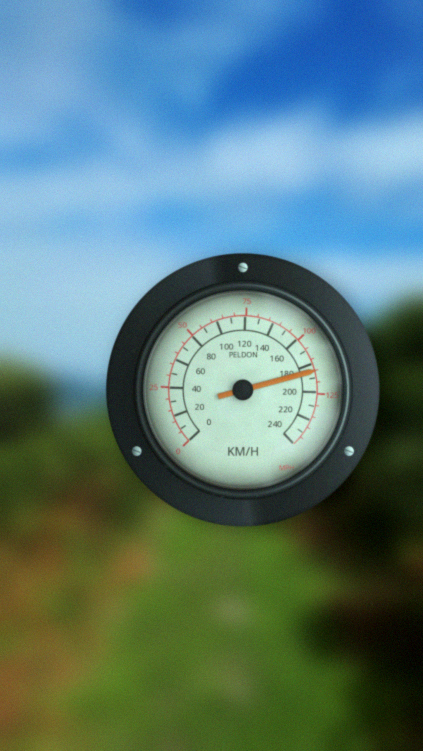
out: 185 km/h
